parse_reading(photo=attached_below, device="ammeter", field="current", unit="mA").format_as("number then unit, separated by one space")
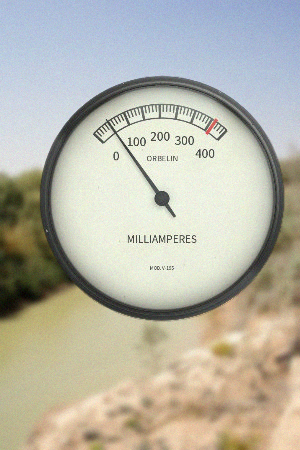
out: 50 mA
